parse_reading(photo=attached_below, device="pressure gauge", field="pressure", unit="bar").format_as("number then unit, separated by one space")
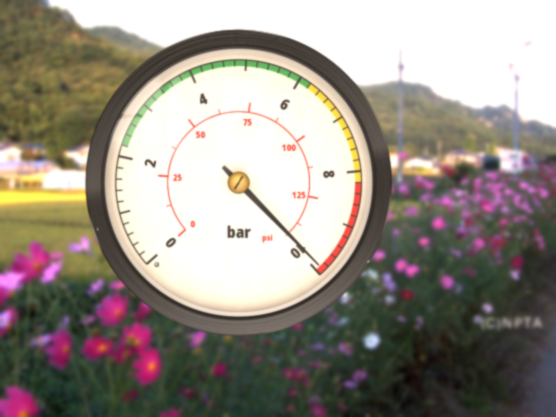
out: 9.9 bar
